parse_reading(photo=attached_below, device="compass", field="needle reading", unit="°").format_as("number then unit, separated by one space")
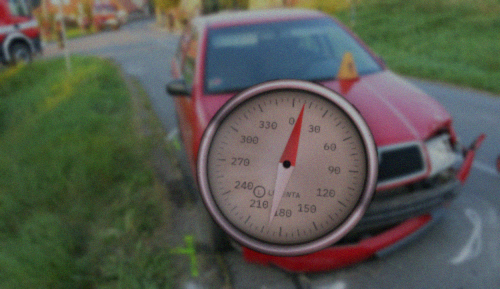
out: 10 °
